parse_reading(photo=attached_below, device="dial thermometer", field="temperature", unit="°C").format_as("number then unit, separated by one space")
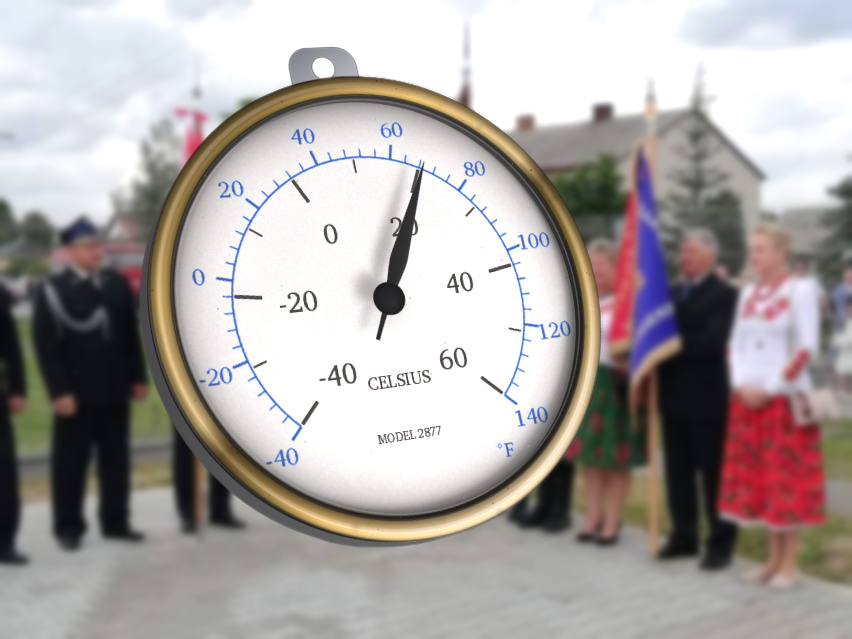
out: 20 °C
